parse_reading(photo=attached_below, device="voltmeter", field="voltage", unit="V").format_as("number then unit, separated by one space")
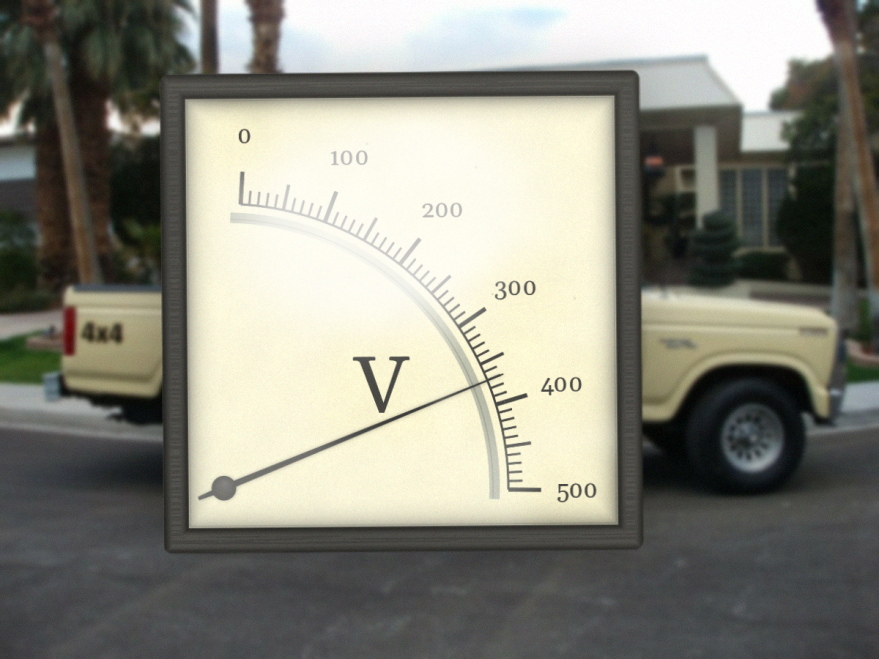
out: 370 V
